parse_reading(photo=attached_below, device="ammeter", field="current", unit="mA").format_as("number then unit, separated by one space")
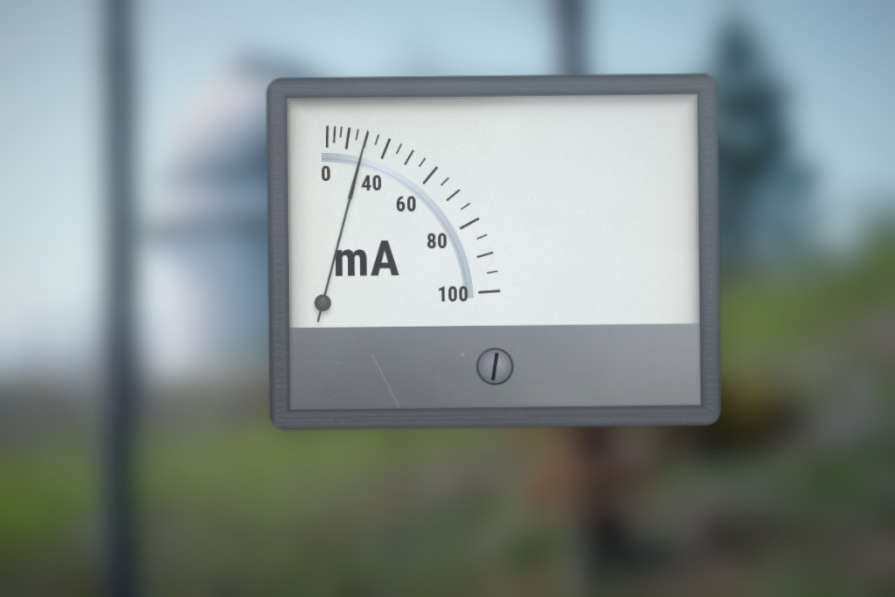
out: 30 mA
